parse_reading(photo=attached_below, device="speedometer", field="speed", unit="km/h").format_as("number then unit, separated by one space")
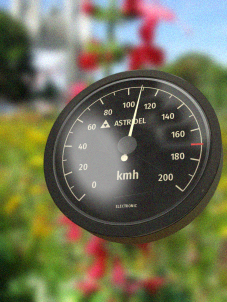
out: 110 km/h
